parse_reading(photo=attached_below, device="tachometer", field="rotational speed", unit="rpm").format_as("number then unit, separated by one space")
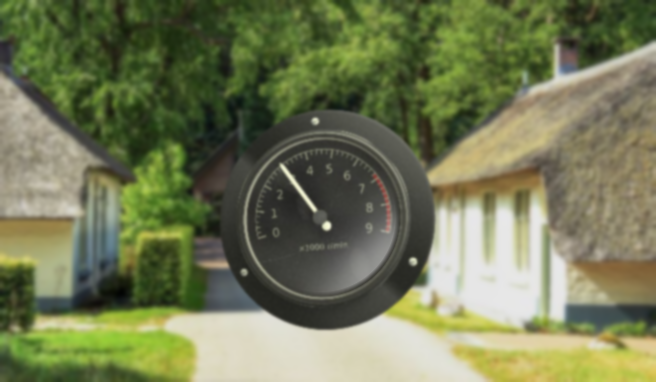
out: 3000 rpm
